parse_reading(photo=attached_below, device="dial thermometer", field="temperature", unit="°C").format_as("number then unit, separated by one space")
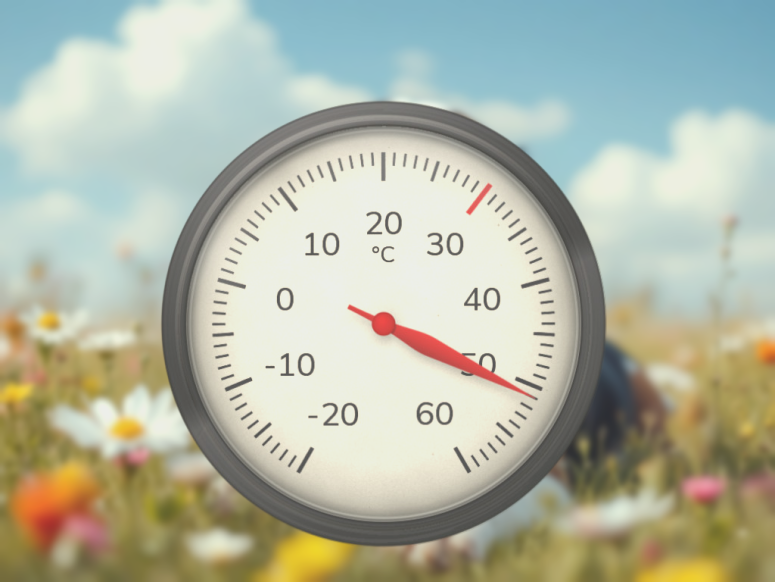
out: 51 °C
